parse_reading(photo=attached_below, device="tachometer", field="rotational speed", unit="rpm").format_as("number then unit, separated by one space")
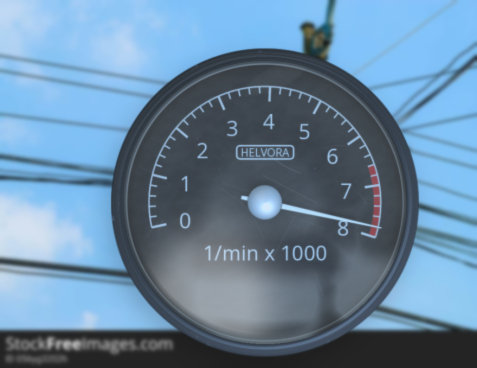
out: 7800 rpm
